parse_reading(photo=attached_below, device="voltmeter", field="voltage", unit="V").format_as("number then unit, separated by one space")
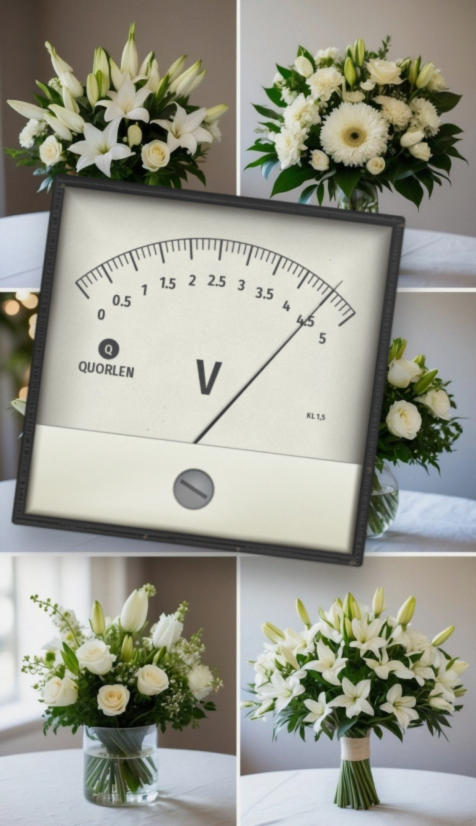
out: 4.5 V
